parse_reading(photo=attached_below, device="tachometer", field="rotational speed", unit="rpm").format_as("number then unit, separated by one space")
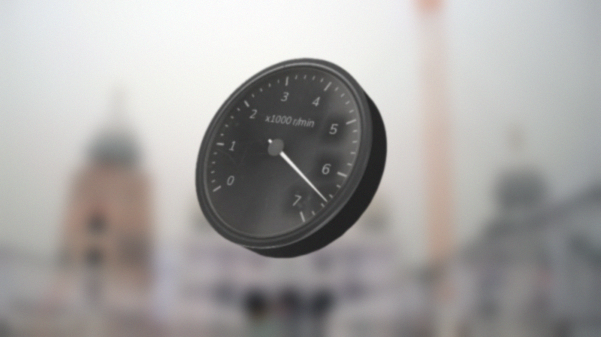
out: 6500 rpm
